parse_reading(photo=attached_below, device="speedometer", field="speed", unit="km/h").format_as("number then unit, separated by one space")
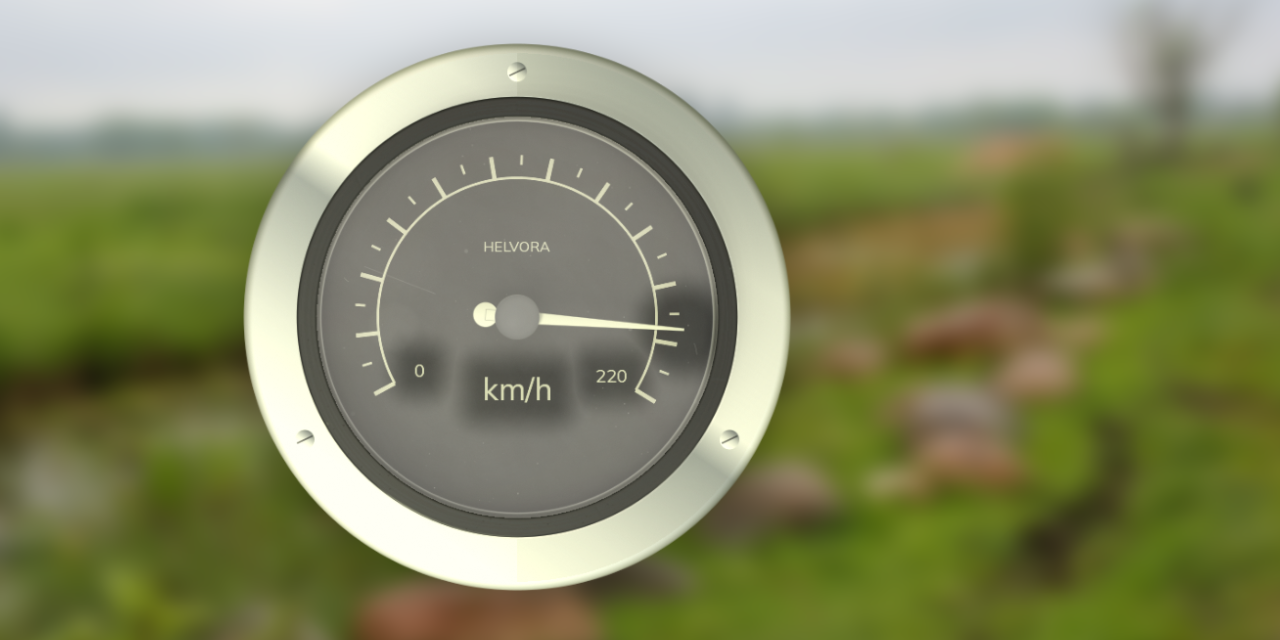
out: 195 km/h
